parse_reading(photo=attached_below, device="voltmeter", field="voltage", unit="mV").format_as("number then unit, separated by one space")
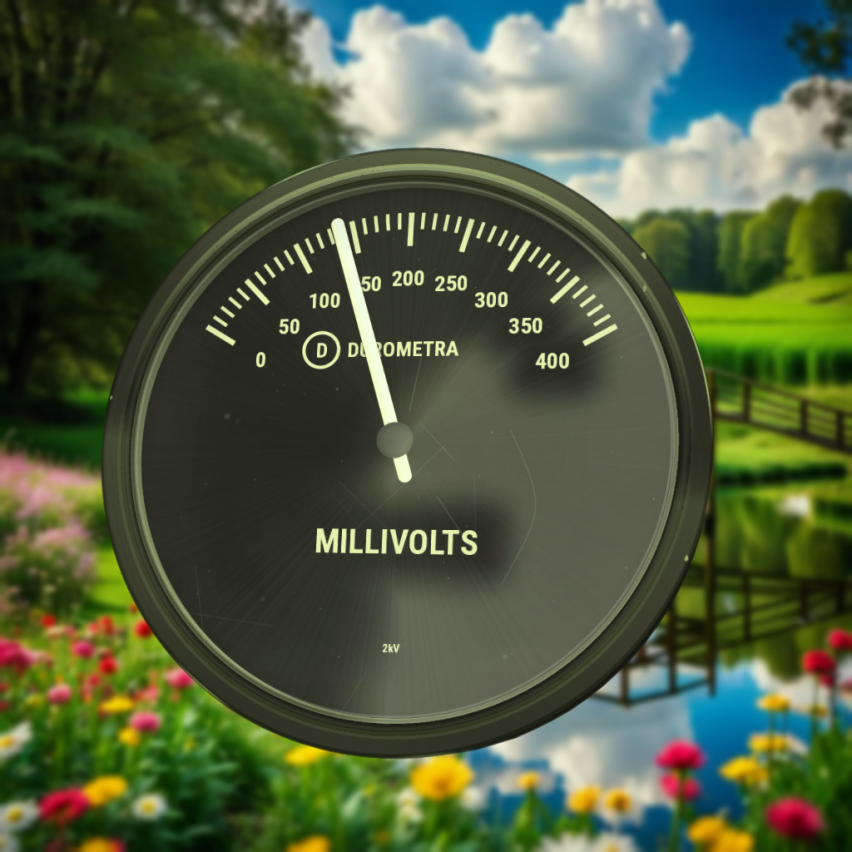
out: 140 mV
